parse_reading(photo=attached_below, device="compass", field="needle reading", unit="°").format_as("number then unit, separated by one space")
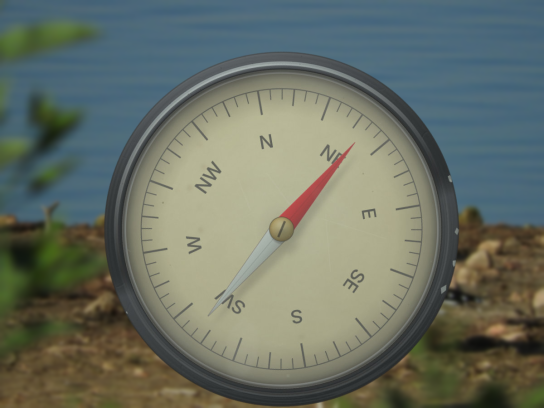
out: 50 °
